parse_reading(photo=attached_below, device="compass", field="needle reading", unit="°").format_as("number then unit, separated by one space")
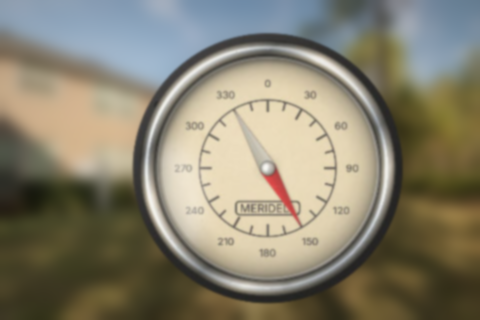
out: 150 °
